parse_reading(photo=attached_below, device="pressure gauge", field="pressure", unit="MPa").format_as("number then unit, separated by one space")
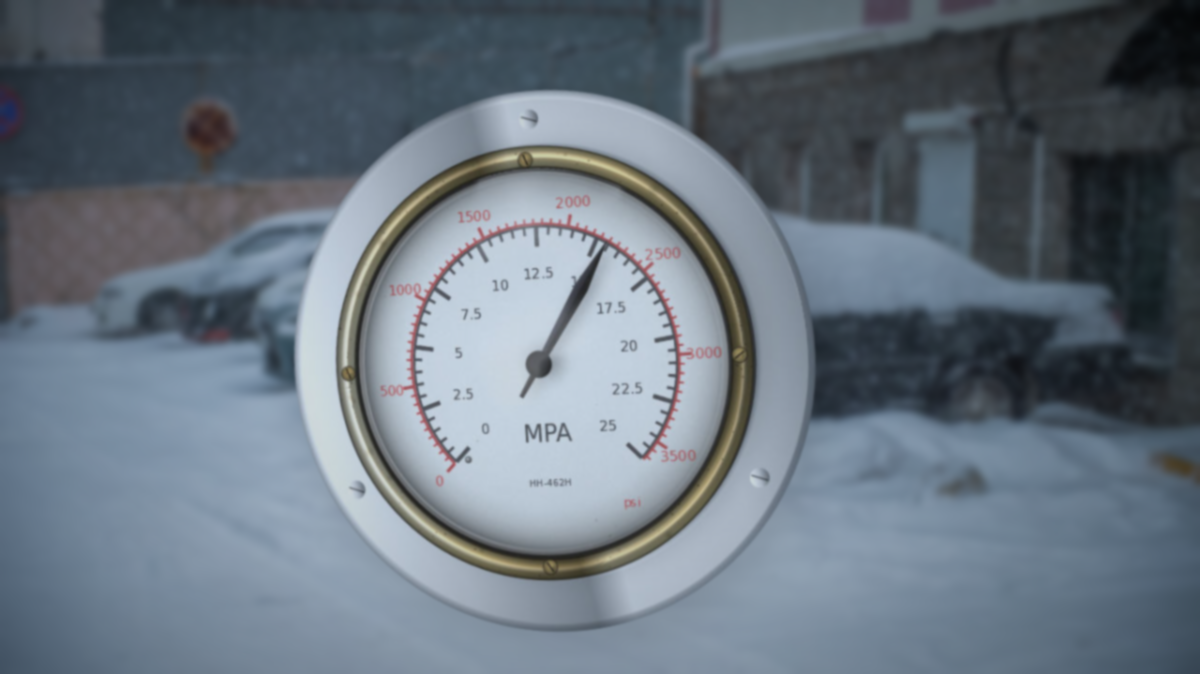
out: 15.5 MPa
